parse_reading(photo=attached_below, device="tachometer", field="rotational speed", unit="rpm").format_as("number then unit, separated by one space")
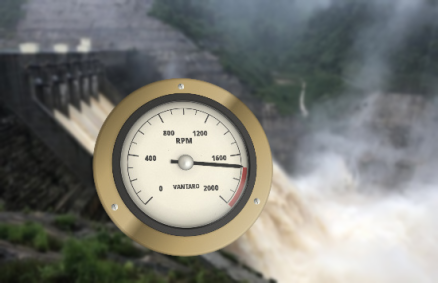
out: 1700 rpm
